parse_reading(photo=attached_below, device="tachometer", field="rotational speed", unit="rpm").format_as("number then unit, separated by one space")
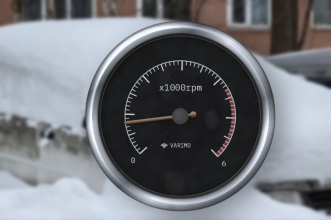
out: 800 rpm
